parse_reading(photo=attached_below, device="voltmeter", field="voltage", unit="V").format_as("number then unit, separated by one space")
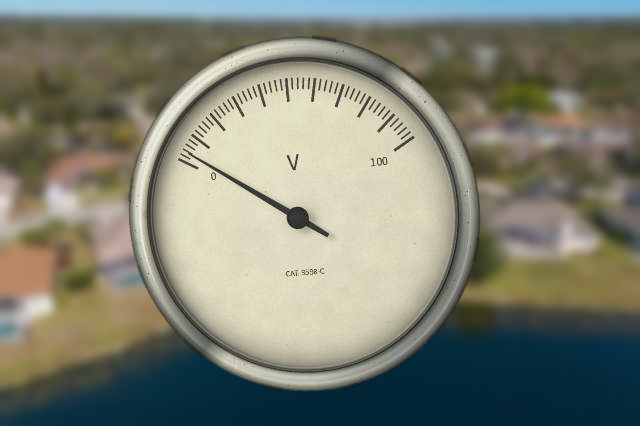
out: 4 V
